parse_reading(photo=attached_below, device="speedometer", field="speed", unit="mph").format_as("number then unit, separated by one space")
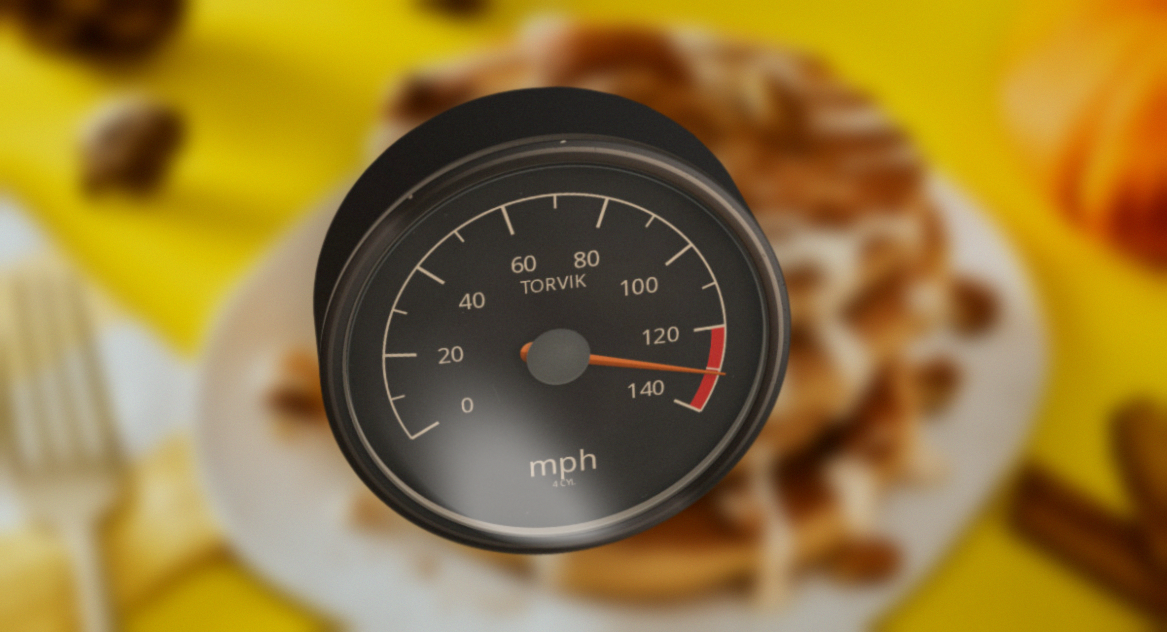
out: 130 mph
